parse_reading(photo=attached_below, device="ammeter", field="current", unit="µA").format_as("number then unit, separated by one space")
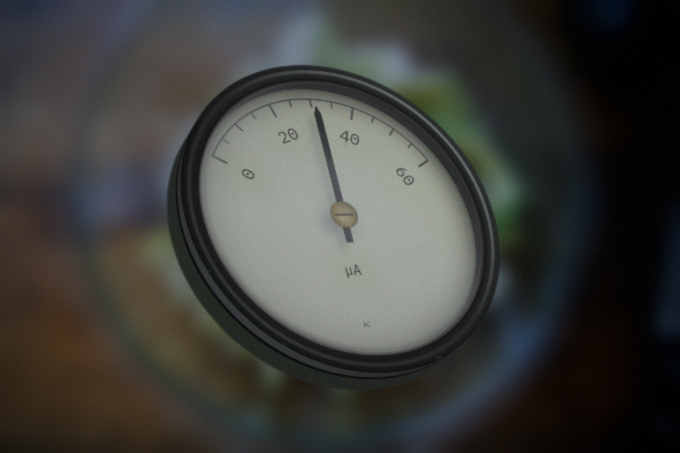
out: 30 µA
